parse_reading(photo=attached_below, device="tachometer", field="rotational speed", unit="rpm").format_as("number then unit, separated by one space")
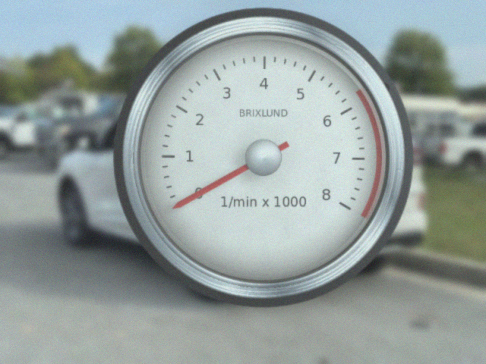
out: 0 rpm
